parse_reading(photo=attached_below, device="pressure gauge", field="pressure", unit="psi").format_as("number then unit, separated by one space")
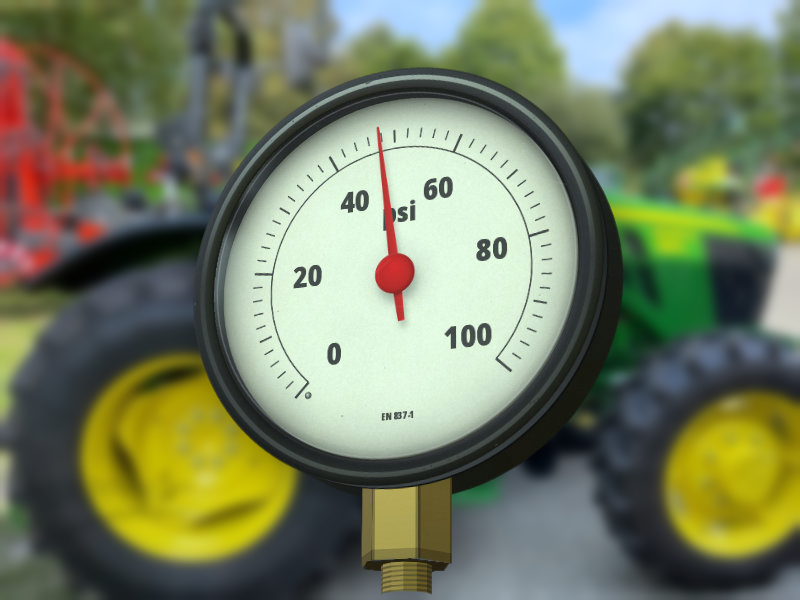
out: 48 psi
